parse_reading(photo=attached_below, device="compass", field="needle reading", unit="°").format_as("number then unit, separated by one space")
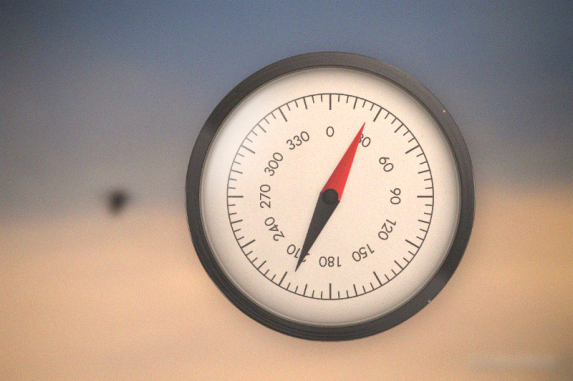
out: 25 °
